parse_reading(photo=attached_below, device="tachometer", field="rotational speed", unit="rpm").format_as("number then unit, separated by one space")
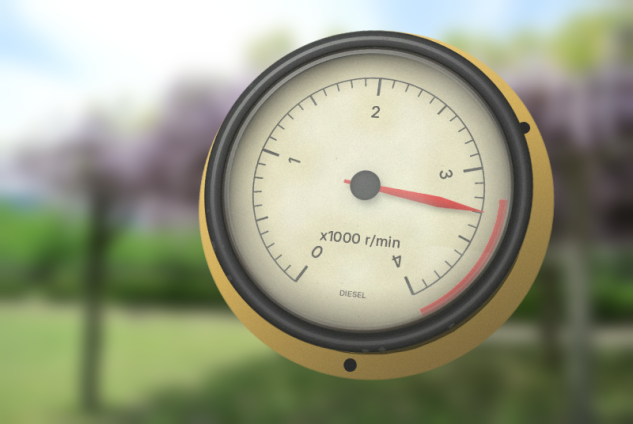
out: 3300 rpm
